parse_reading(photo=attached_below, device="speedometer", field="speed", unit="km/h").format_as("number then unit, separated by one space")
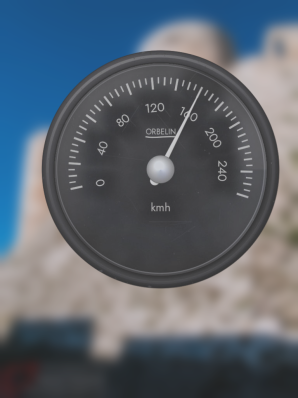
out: 160 km/h
